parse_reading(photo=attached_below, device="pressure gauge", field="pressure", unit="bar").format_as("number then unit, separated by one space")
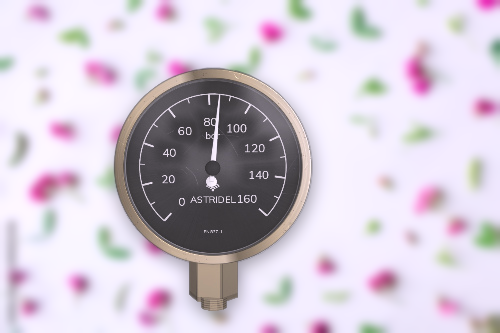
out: 85 bar
